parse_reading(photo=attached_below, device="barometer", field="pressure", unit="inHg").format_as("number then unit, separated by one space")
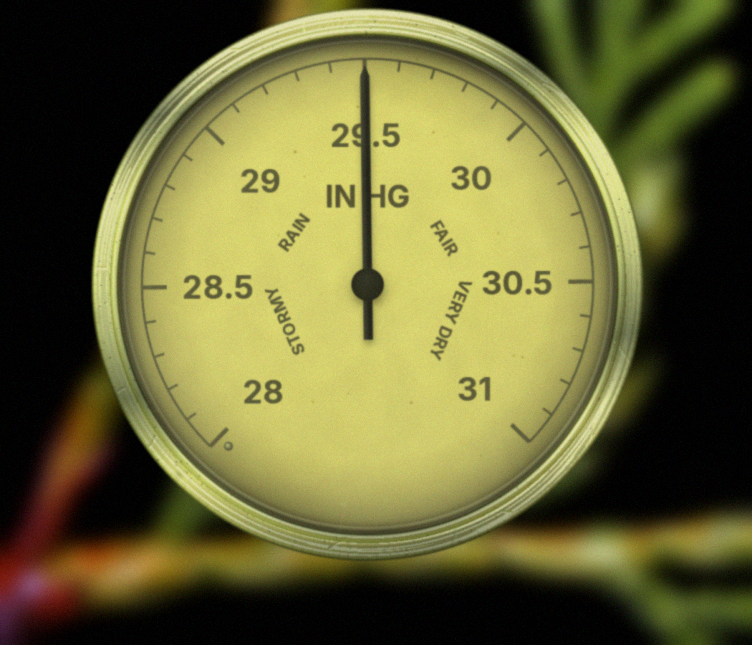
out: 29.5 inHg
